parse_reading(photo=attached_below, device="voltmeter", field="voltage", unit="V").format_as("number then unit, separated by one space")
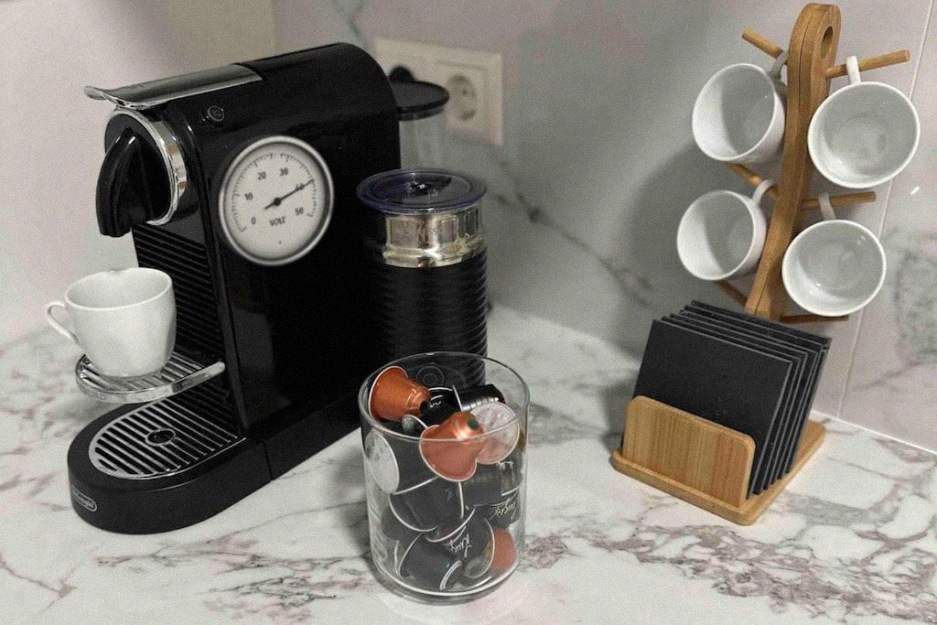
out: 40 V
